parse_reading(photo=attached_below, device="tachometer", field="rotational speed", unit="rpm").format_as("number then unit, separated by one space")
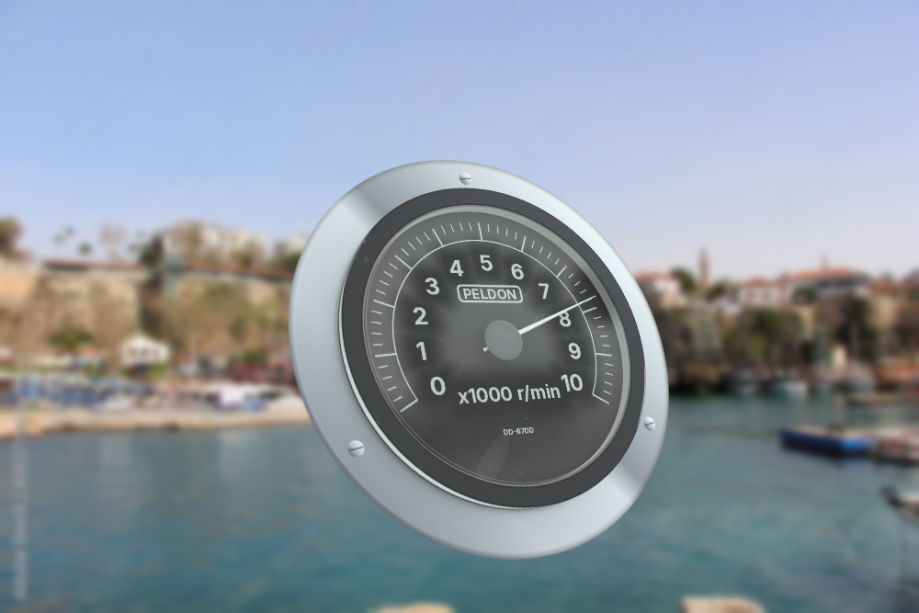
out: 7800 rpm
